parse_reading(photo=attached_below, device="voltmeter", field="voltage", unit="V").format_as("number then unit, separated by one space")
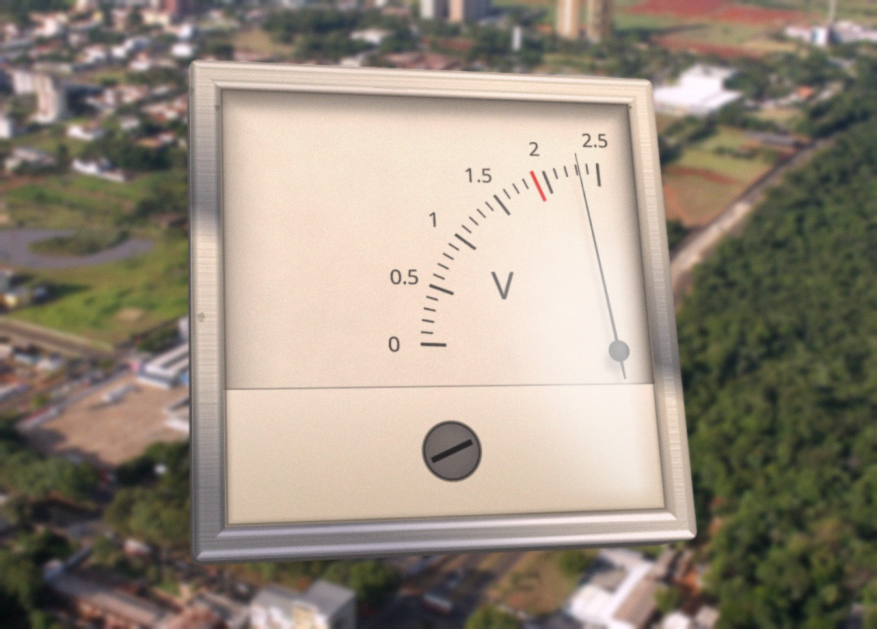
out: 2.3 V
